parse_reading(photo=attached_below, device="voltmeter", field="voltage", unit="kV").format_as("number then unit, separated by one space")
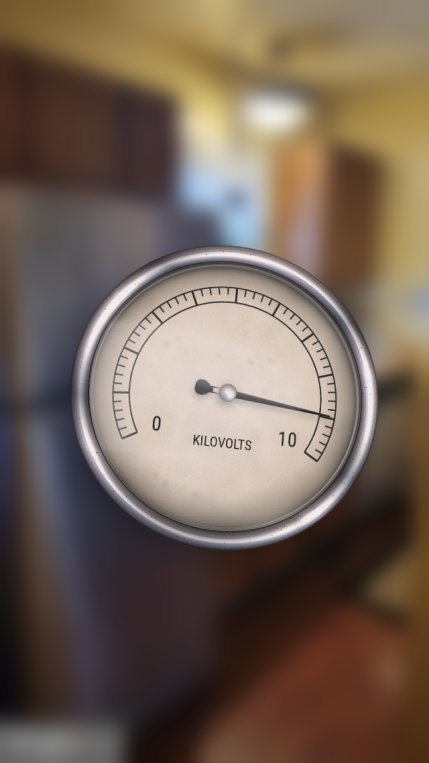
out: 9 kV
